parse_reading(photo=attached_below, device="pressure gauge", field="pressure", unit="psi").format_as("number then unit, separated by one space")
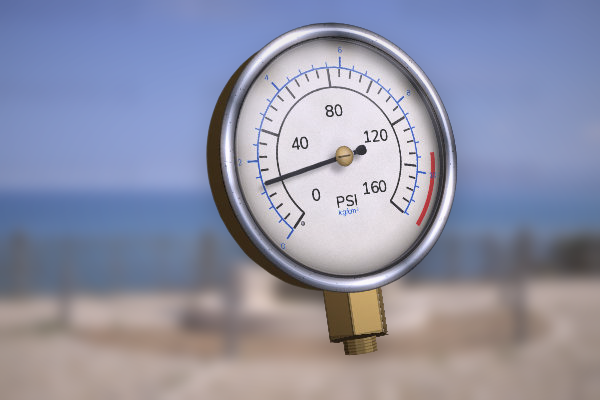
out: 20 psi
